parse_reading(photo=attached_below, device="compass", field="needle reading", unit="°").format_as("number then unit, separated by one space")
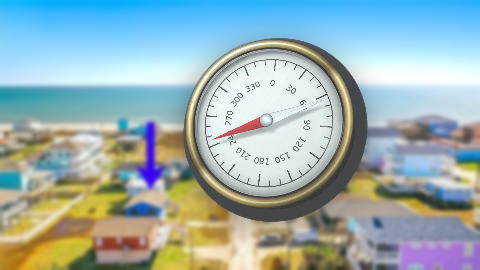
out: 245 °
